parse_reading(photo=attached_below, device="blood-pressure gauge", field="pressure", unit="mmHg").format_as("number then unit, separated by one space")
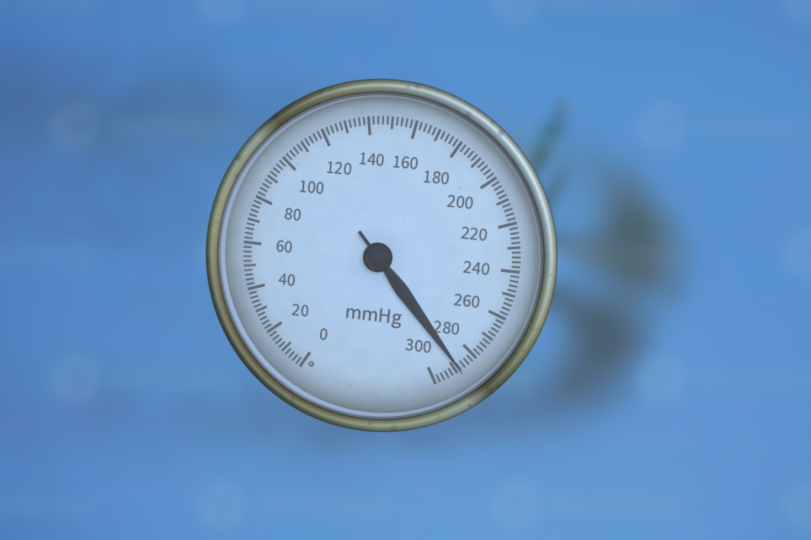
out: 288 mmHg
